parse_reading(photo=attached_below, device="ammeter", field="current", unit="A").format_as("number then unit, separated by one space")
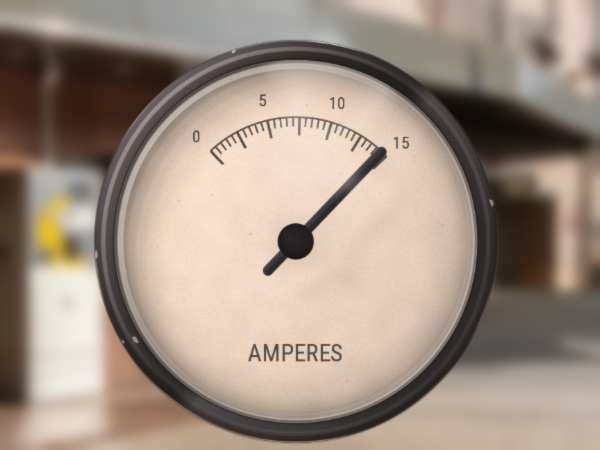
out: 14.5 A
